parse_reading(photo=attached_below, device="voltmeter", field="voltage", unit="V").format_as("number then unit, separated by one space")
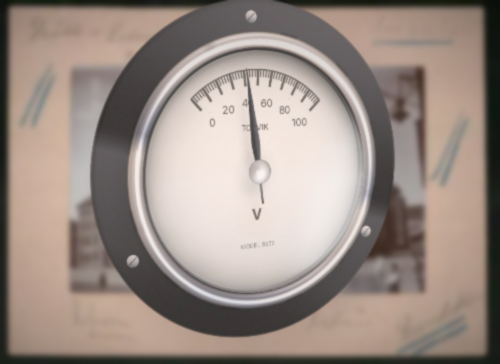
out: 40 V
